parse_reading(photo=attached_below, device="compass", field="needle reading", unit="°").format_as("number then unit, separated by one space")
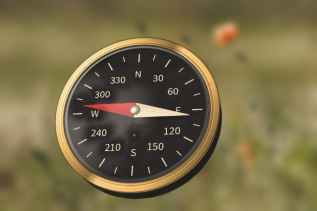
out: 277.5 °
